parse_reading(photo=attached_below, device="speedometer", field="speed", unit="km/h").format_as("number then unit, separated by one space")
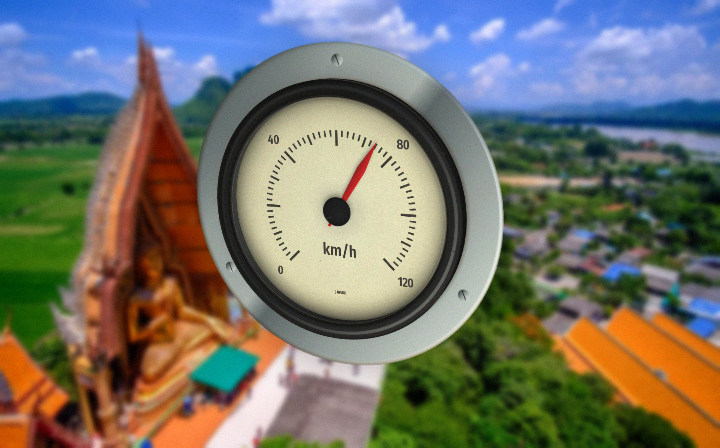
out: 74 km/h
